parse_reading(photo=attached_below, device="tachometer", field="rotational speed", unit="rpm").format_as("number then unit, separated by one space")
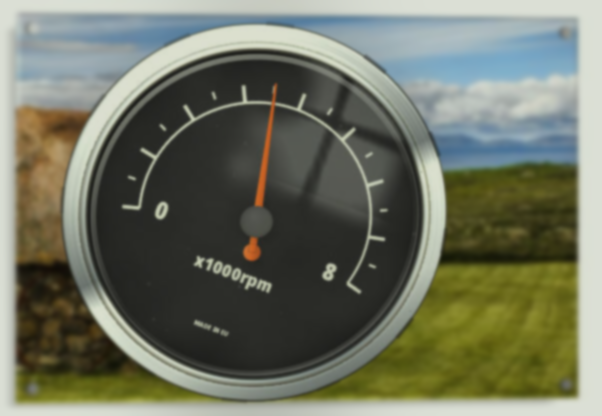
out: 3500 rpm
